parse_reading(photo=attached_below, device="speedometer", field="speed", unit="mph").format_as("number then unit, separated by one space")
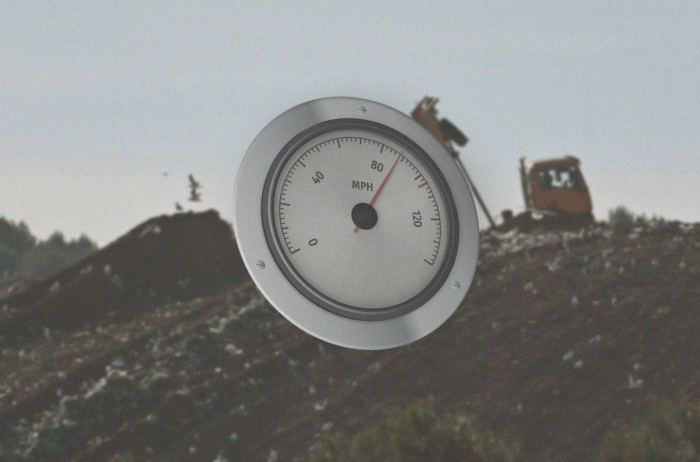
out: 88 mph
